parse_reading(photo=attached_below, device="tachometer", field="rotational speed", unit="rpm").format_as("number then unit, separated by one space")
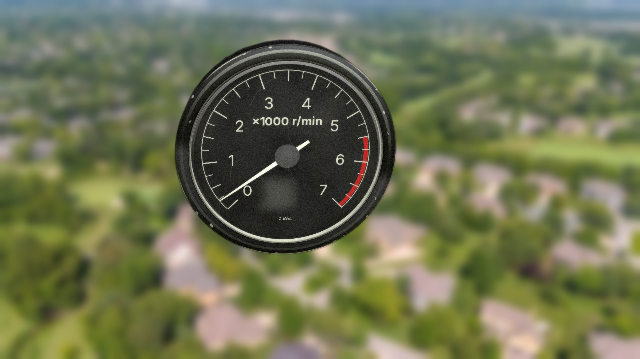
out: 250 rpm
